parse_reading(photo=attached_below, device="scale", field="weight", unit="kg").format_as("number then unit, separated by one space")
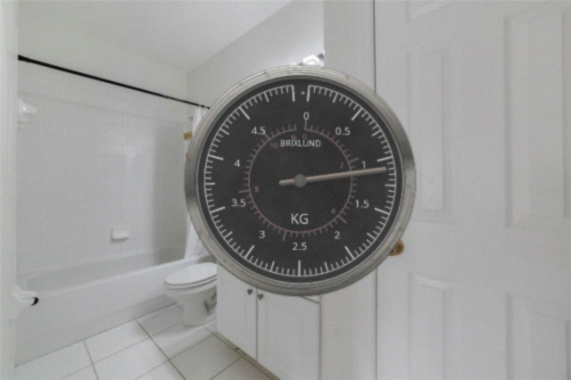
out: 1.1 kg
